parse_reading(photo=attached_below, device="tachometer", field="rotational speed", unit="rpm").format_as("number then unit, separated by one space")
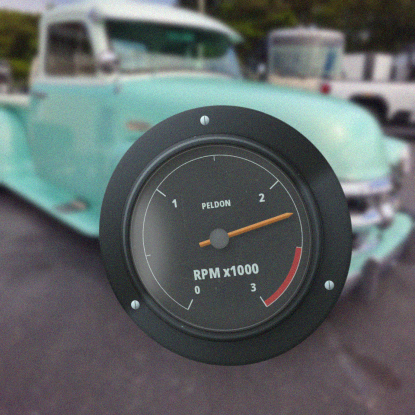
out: 2250 rpm
